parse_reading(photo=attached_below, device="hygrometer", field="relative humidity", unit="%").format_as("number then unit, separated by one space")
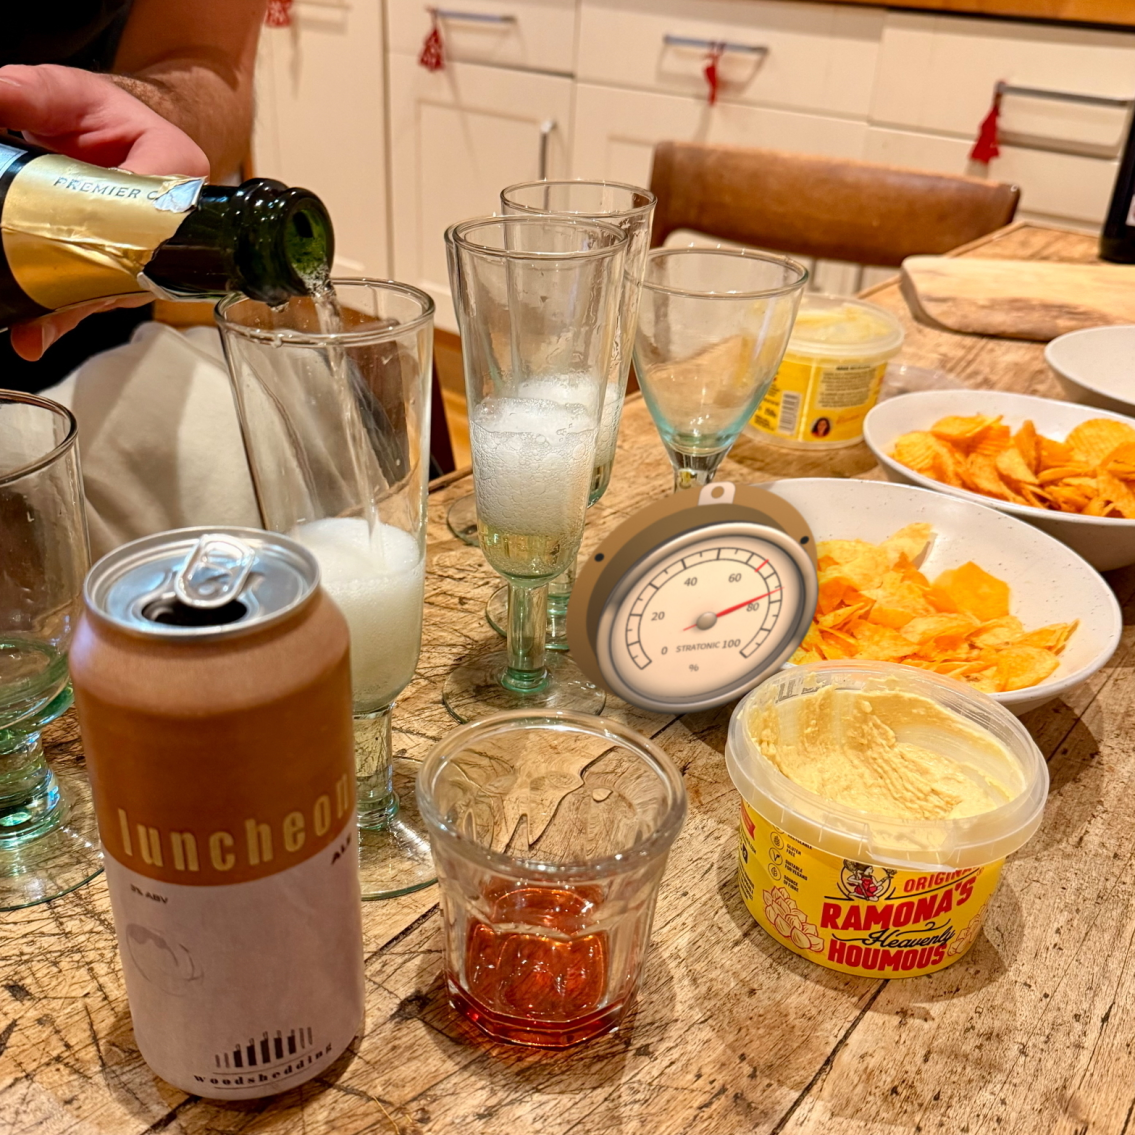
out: 75 %
